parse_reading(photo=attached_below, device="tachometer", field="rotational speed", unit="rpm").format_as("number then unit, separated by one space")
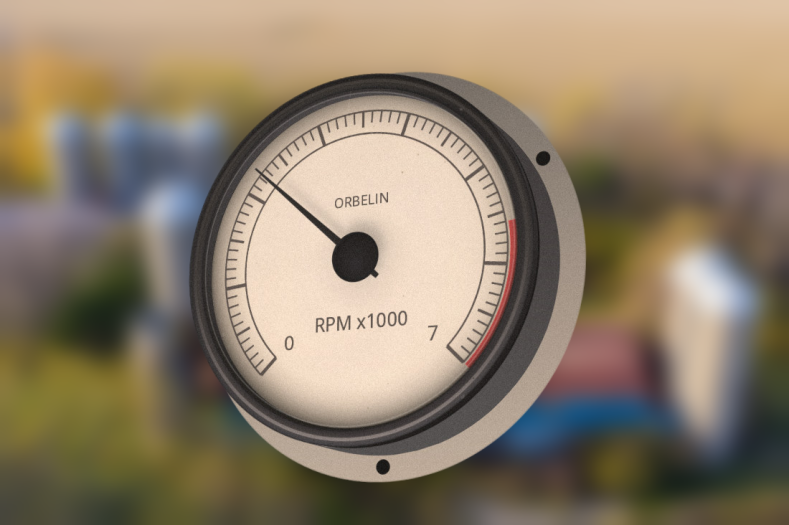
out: 2250 rpm
